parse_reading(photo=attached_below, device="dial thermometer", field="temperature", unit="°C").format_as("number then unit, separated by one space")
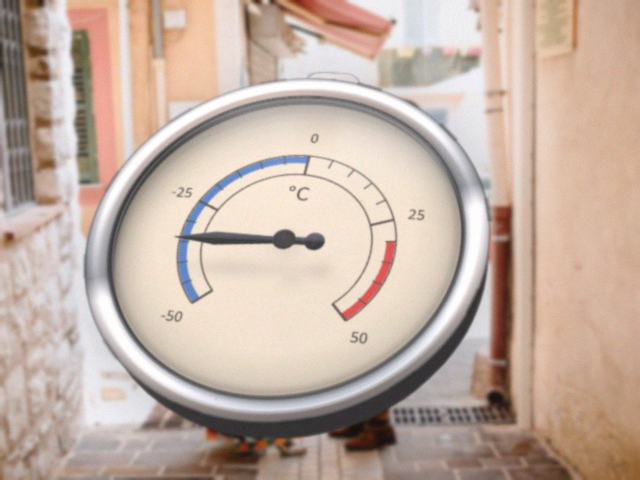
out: -35 °C
